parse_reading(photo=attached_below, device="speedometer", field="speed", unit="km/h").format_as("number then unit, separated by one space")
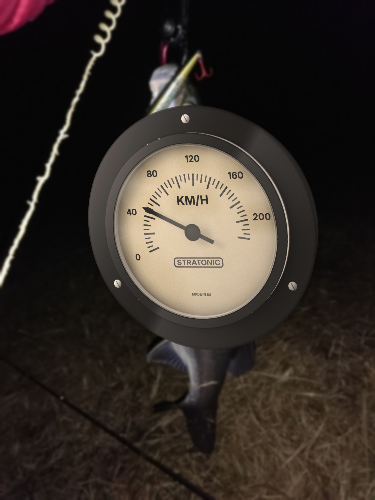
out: 50 km/h
